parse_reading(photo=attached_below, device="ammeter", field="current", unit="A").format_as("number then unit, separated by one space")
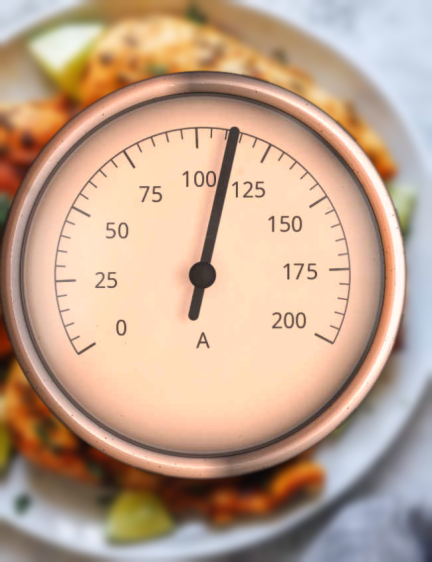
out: 112.5 A
